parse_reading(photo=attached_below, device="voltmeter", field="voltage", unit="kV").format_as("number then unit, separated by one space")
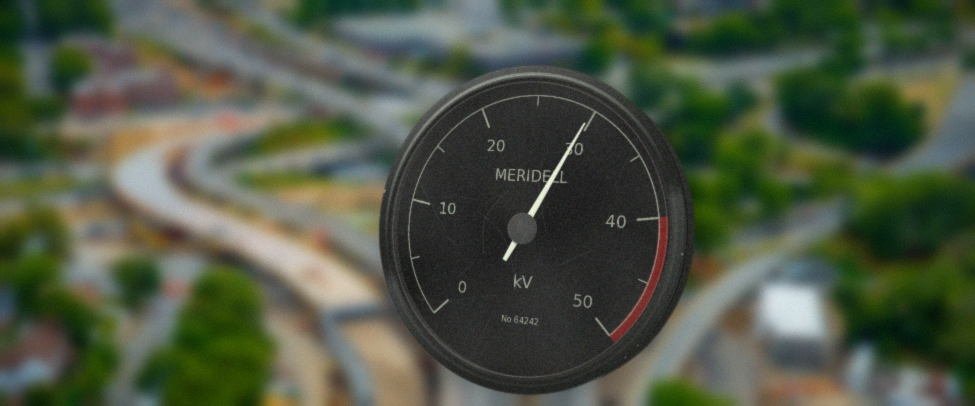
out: 30 kV
